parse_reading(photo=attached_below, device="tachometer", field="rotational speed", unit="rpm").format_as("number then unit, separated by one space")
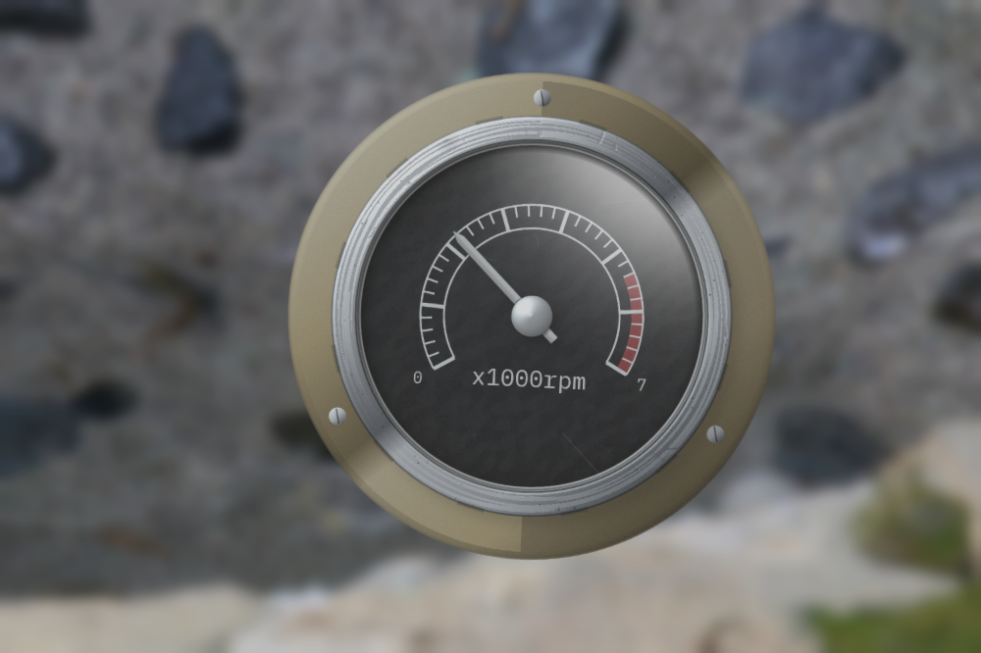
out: 2200 rpm
